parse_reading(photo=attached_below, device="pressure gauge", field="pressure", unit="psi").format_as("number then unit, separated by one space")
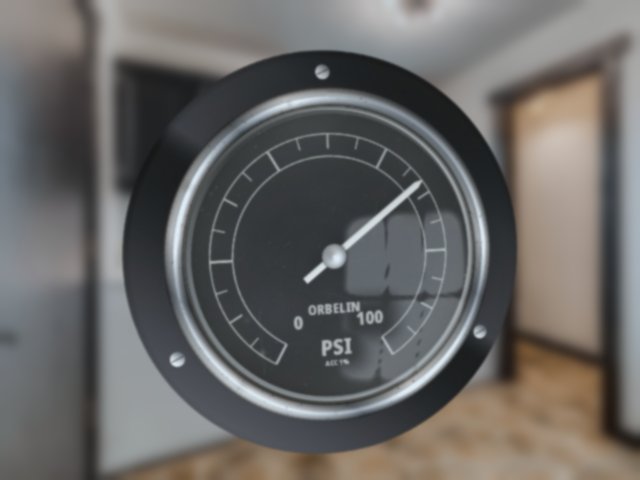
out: 67.5 psi
